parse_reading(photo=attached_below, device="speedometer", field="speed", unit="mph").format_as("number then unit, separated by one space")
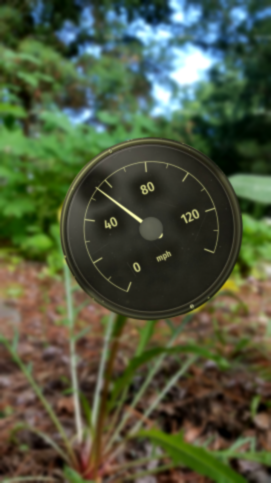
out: 55 mph
